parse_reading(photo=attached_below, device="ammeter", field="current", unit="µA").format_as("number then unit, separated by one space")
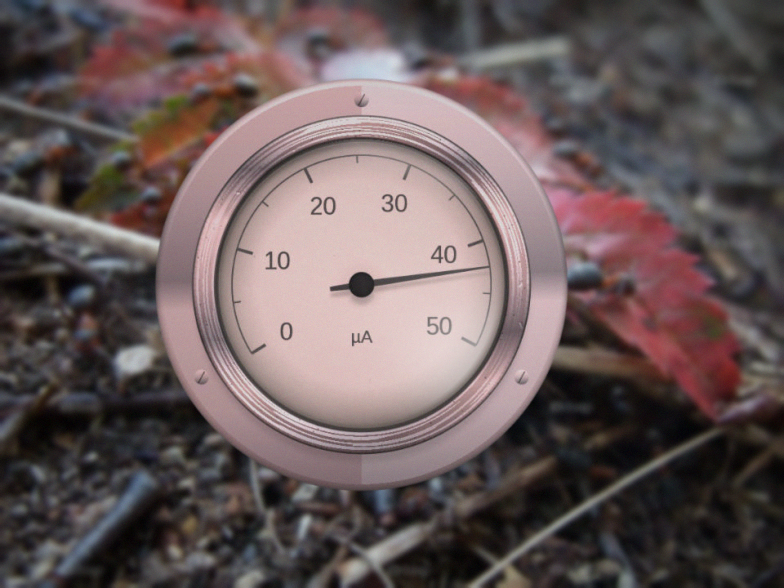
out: 42.5 µA
